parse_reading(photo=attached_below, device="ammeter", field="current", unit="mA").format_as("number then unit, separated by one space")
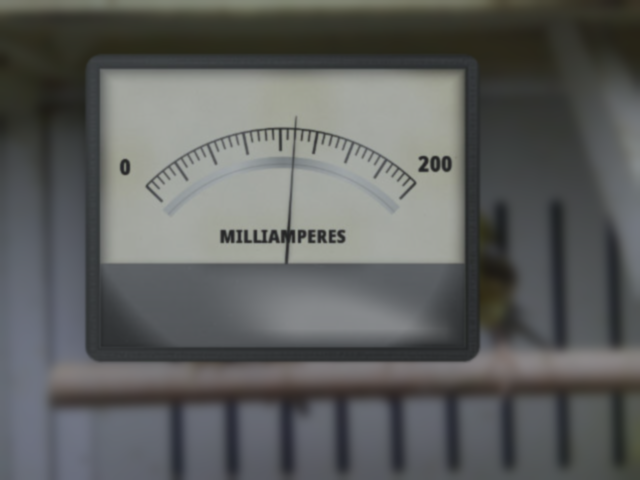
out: 110 mA
